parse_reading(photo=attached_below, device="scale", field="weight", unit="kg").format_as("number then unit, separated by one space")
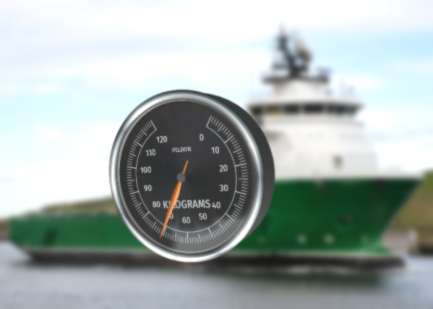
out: 70 kg
